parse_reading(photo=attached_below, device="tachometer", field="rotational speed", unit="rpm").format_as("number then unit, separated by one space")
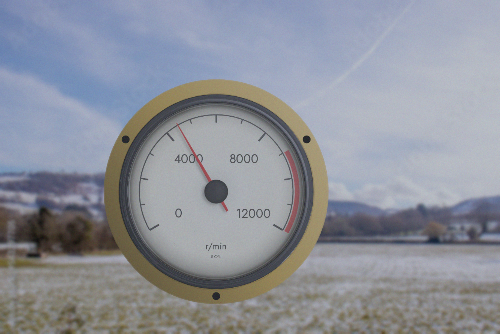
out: 4500 rpm
